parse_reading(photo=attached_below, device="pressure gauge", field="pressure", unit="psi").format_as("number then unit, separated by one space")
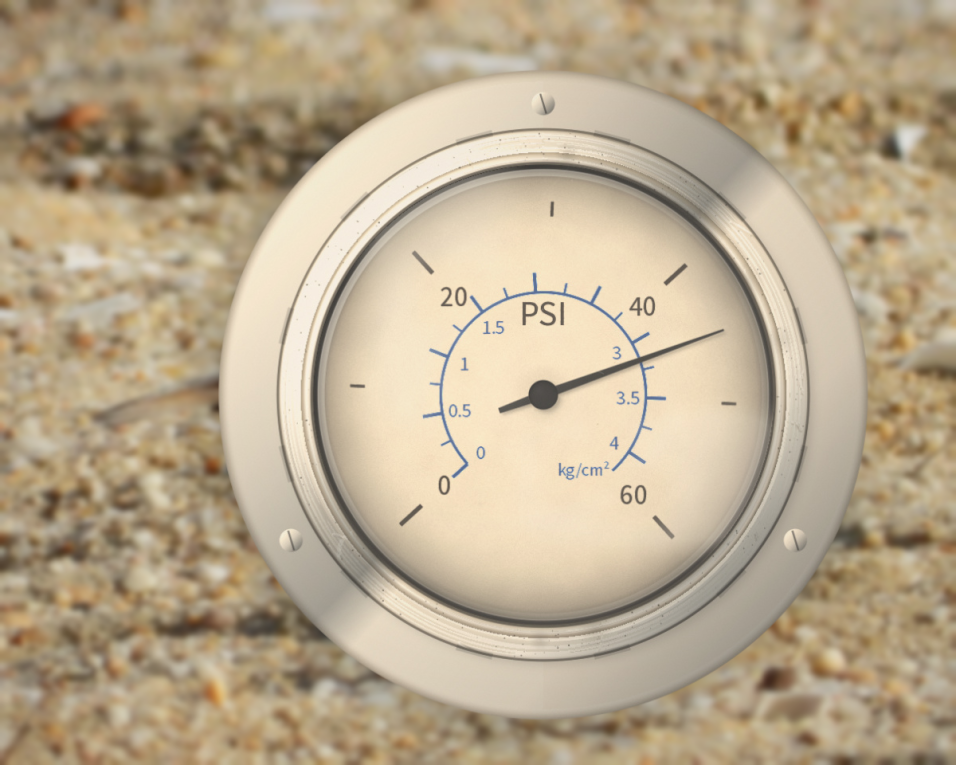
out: 45 psi
